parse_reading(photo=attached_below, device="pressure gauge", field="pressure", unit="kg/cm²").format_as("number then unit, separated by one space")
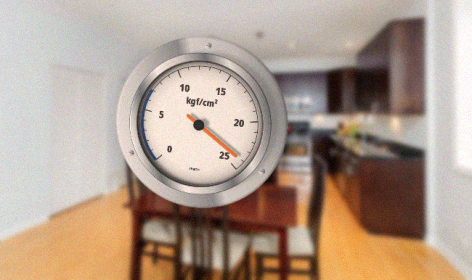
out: 24 kg/cm²
